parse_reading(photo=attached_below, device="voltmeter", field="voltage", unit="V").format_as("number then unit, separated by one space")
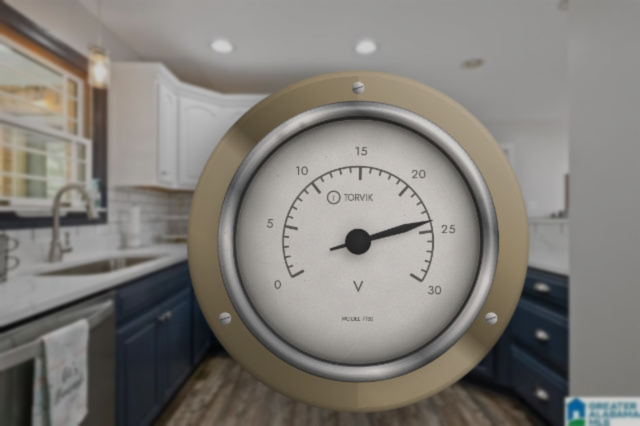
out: 24 V
